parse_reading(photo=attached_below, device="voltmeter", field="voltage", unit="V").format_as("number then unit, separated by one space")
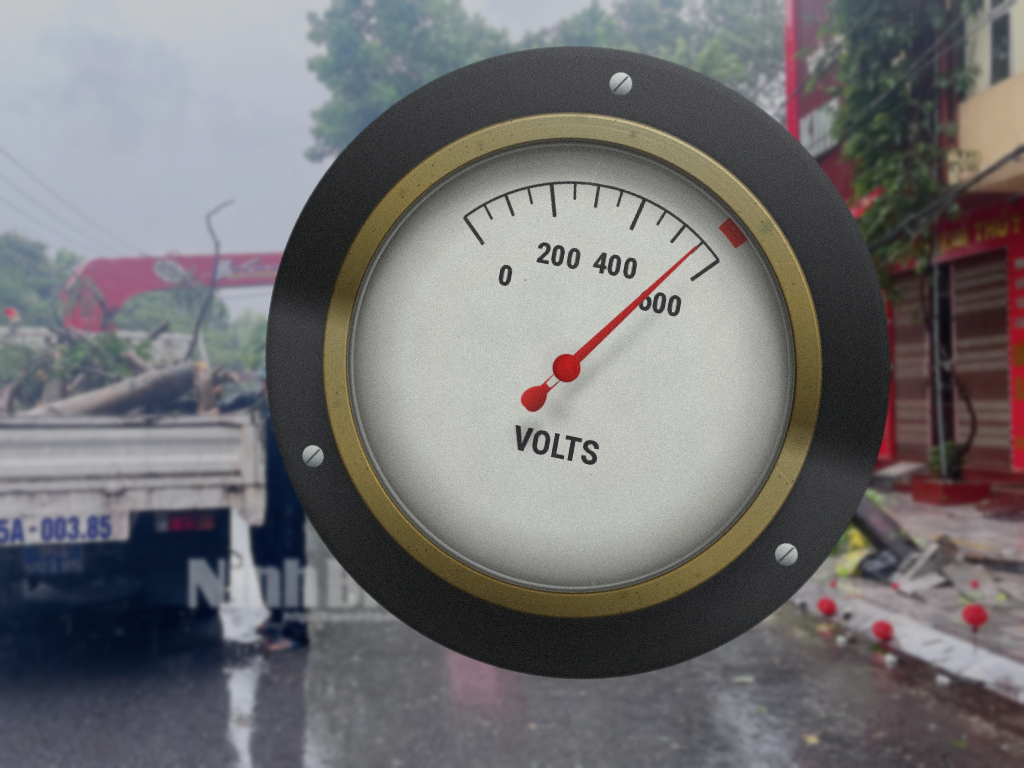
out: 550 V
